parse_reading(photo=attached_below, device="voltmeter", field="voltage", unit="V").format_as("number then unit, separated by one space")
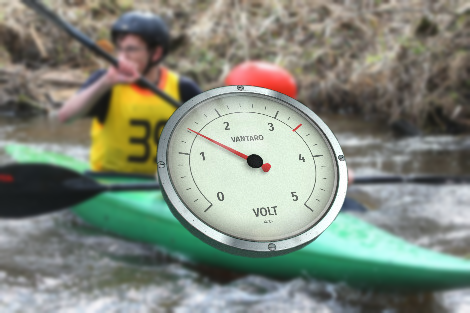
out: 1.4 V
